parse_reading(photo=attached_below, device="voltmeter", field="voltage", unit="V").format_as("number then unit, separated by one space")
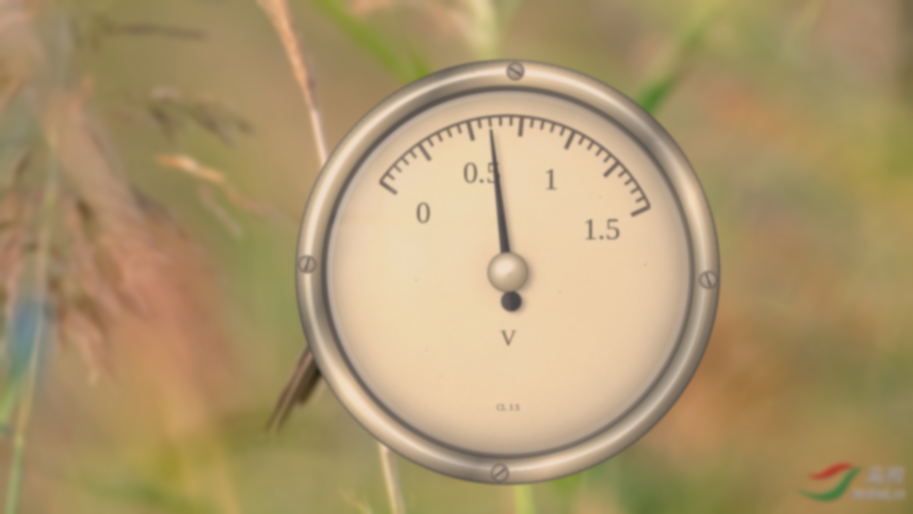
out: 0.6 V
